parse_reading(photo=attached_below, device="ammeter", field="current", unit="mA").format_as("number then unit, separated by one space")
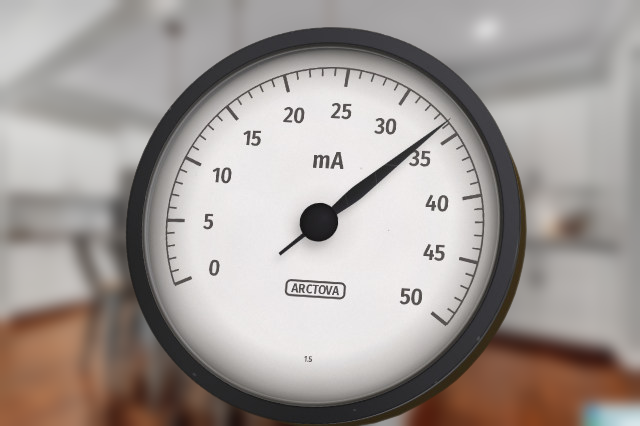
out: 34 mA
